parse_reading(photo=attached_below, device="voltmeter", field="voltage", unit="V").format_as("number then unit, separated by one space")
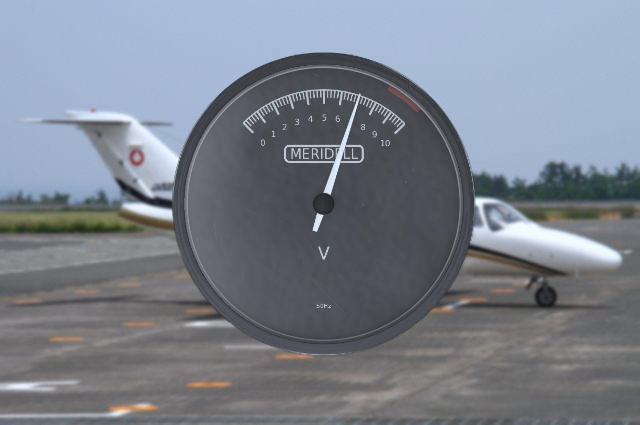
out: 7 V
